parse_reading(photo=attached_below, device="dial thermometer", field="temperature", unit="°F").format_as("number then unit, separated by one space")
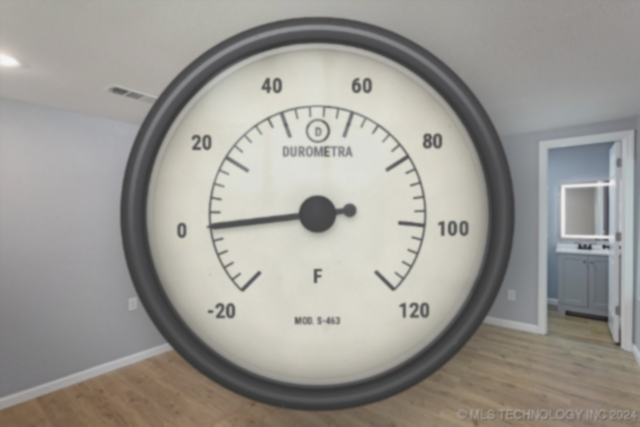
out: 0 °F
